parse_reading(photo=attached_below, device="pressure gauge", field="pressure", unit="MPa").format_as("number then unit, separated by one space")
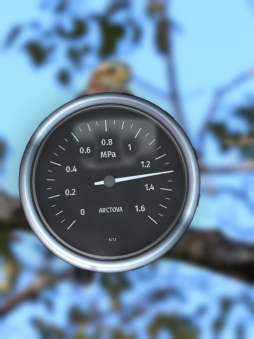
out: 1.3 MPa
